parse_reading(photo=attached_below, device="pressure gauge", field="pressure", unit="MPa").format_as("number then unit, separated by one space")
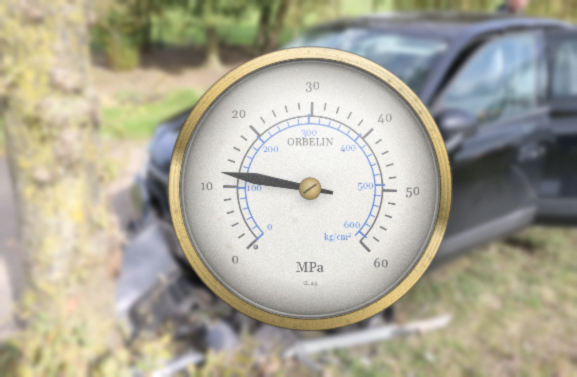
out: 12 MPa
